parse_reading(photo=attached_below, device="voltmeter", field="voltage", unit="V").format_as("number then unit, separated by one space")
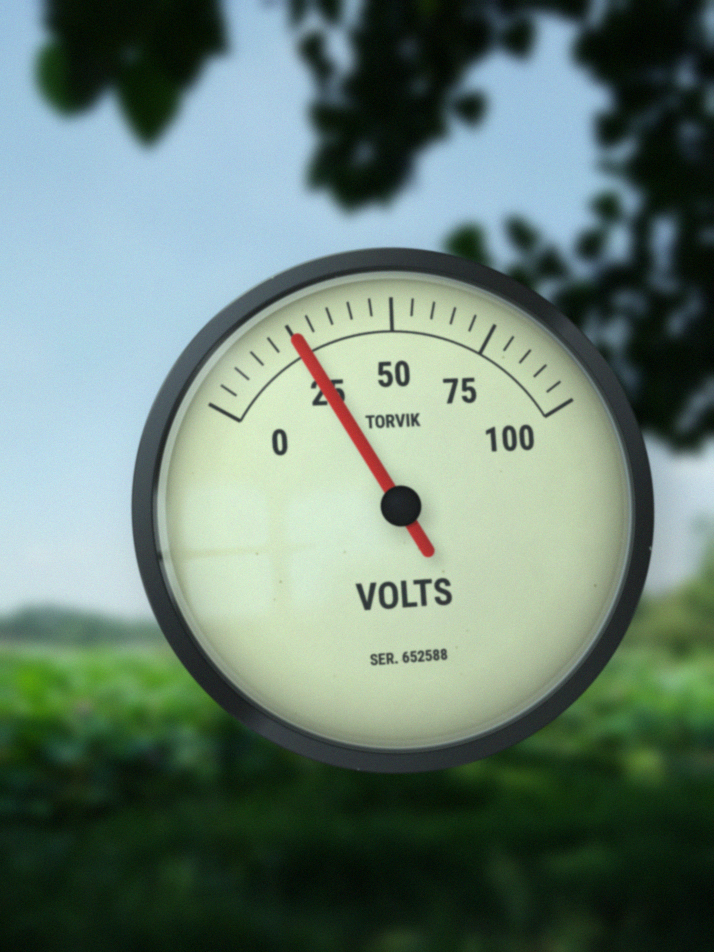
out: 25 V
